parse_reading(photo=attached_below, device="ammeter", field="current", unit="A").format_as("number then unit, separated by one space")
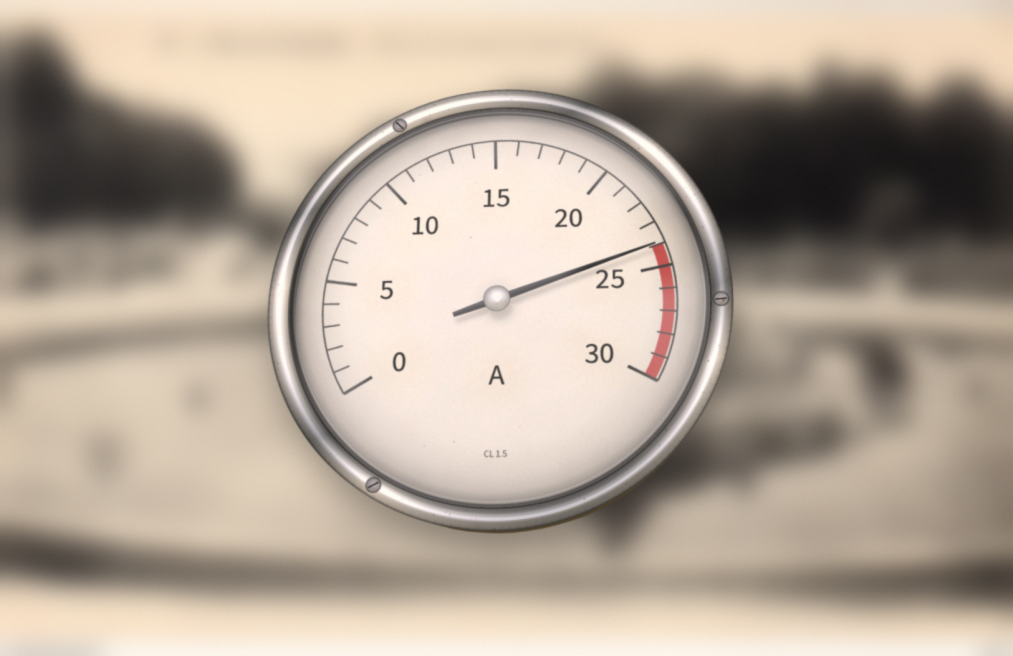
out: 24 A
